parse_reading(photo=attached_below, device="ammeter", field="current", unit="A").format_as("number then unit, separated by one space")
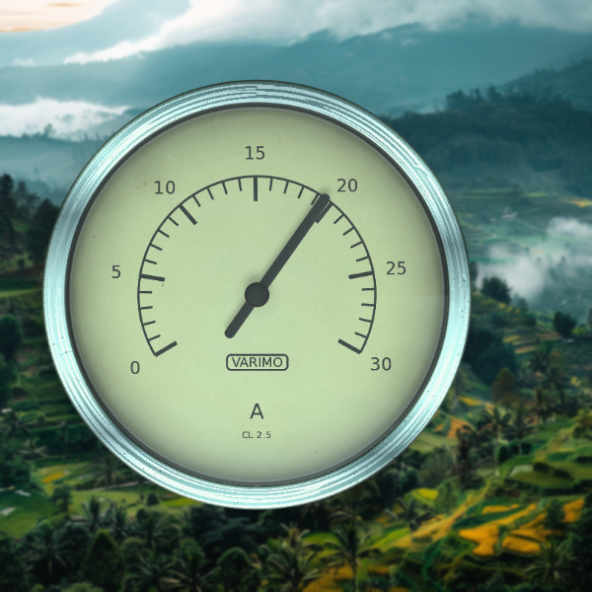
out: 19.5 A
